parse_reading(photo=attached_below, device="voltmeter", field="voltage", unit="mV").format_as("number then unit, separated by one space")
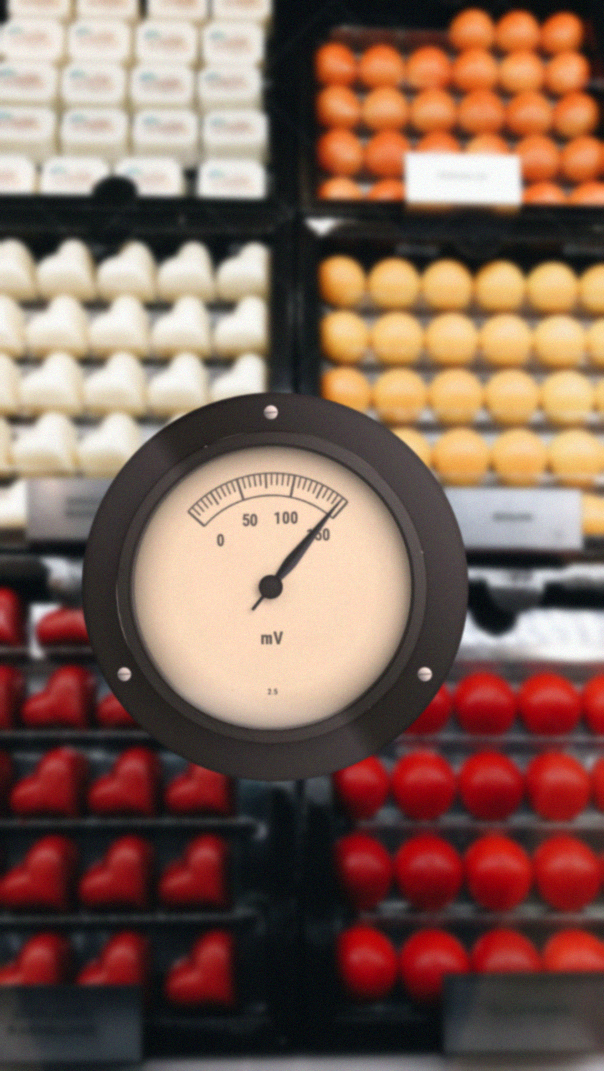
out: 145 mV
